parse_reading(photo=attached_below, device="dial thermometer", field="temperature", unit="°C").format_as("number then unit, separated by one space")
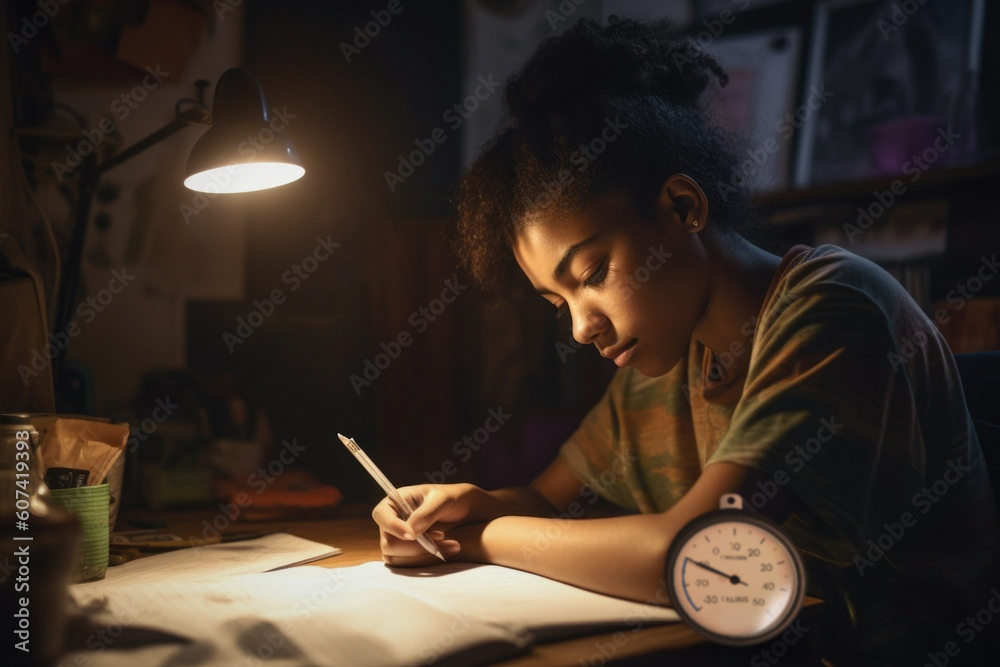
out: -10 °C
